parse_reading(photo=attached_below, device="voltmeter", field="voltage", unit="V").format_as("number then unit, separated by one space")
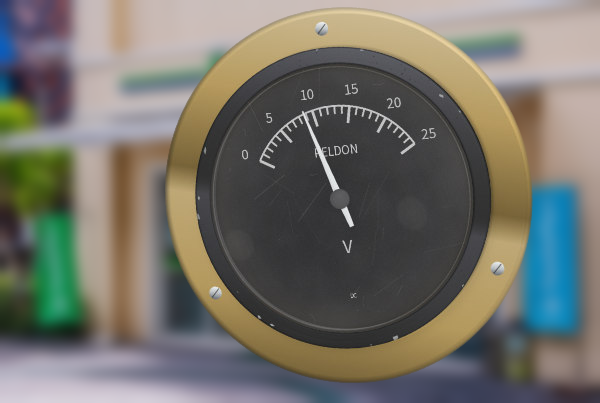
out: 9 V
